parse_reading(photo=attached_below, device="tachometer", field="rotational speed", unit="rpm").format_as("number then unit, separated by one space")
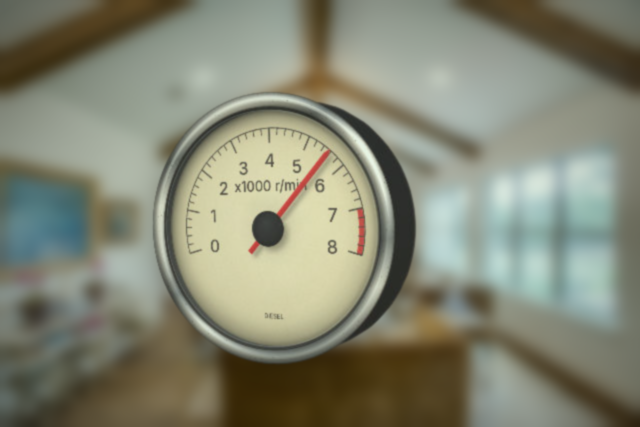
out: 5600 rpm
